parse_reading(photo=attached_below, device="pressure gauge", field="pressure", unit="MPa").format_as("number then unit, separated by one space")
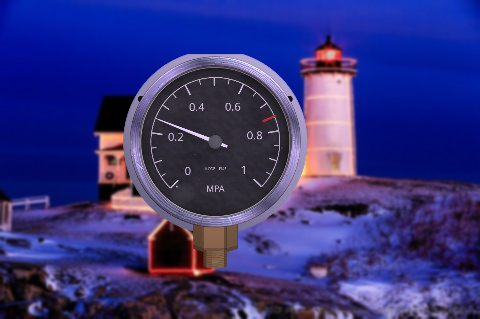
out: 0.25 MPa
